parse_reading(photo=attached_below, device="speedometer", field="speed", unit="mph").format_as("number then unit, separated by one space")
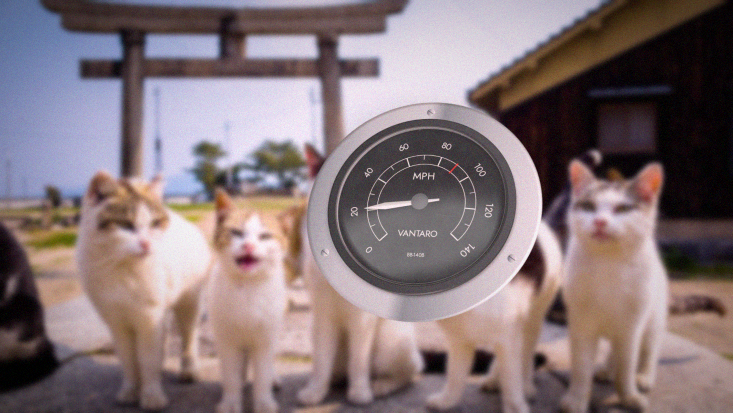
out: 20 mph
